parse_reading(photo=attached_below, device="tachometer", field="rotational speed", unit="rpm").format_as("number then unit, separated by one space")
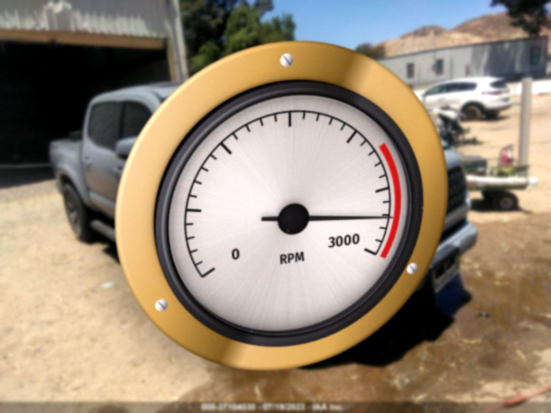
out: 2700 rpm
